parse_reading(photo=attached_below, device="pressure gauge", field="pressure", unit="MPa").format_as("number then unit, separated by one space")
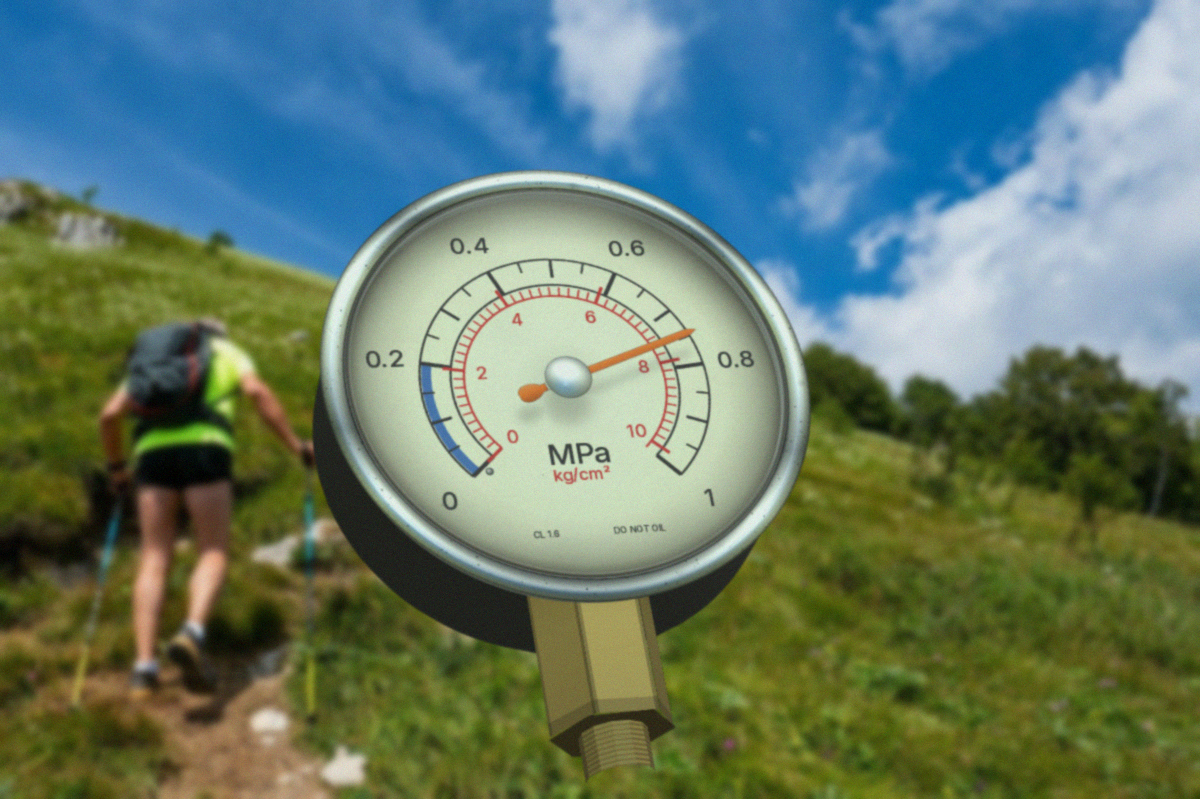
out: 0.75 MPa
